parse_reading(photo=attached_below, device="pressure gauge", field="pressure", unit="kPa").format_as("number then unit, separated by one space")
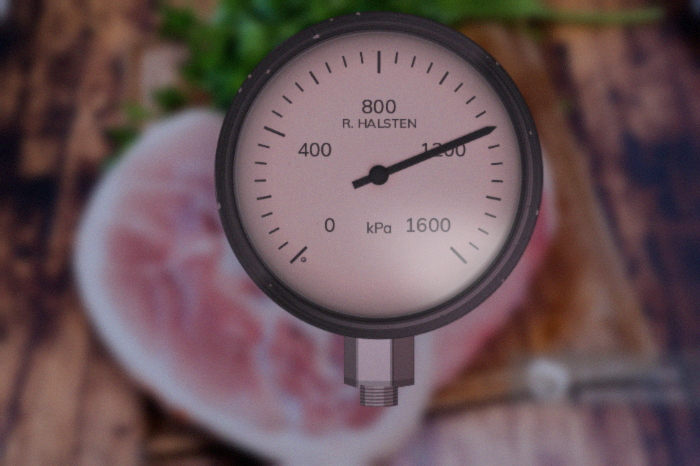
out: 1200 kPa
